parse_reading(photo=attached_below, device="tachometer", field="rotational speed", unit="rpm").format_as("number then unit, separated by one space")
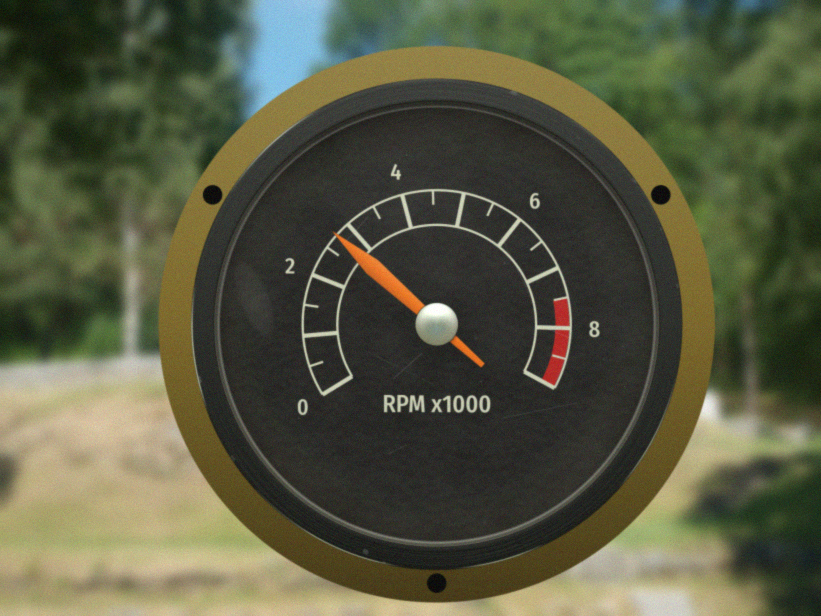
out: 2750 rpm
